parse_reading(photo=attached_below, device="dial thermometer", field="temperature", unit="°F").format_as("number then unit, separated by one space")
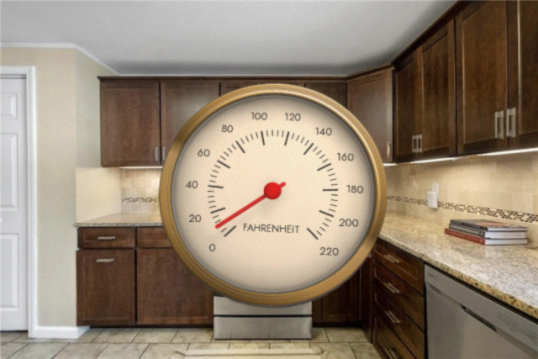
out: 8 °F
